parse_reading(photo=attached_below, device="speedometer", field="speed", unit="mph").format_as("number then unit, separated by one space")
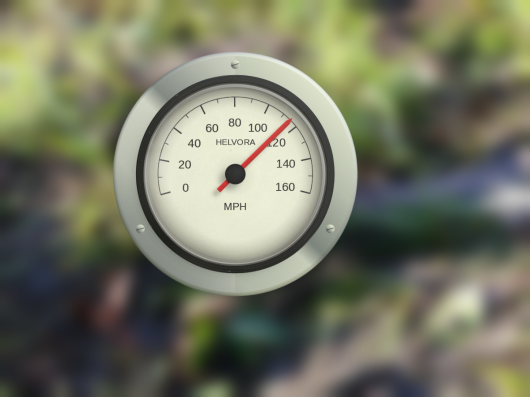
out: 115 mph
